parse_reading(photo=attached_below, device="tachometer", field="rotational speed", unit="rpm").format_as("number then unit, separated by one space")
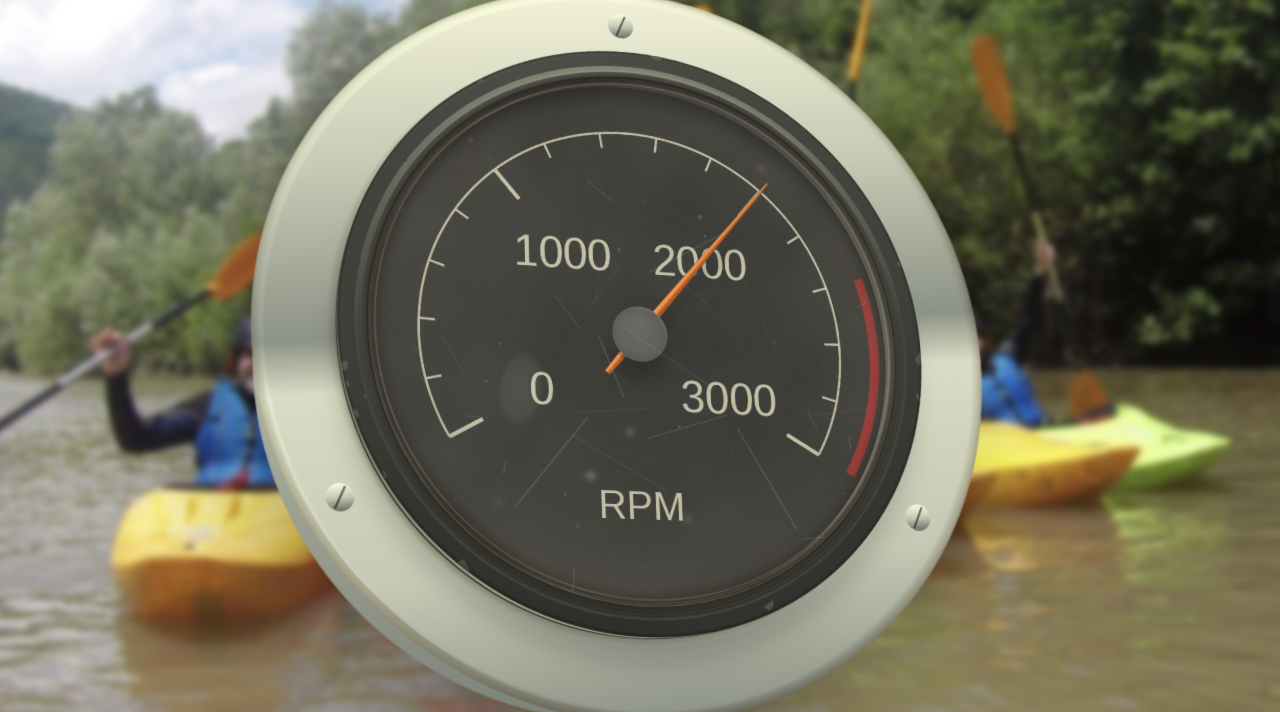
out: 2000 rpm
